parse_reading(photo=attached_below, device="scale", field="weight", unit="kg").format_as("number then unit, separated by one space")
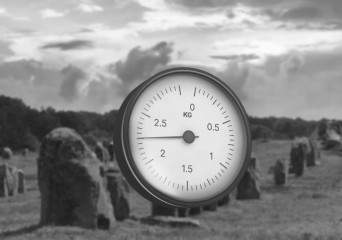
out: 2.25 kg
